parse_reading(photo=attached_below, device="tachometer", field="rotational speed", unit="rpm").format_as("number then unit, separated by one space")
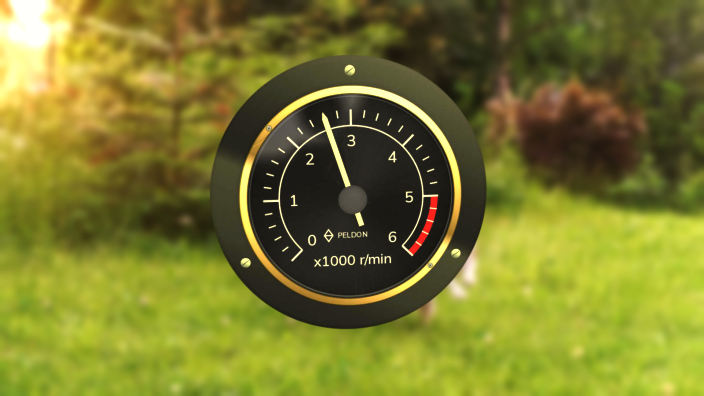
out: 2600 rpm
